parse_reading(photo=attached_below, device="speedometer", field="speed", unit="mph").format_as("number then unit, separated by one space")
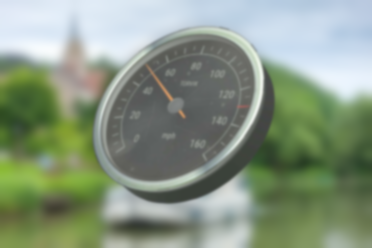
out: 50 mph
